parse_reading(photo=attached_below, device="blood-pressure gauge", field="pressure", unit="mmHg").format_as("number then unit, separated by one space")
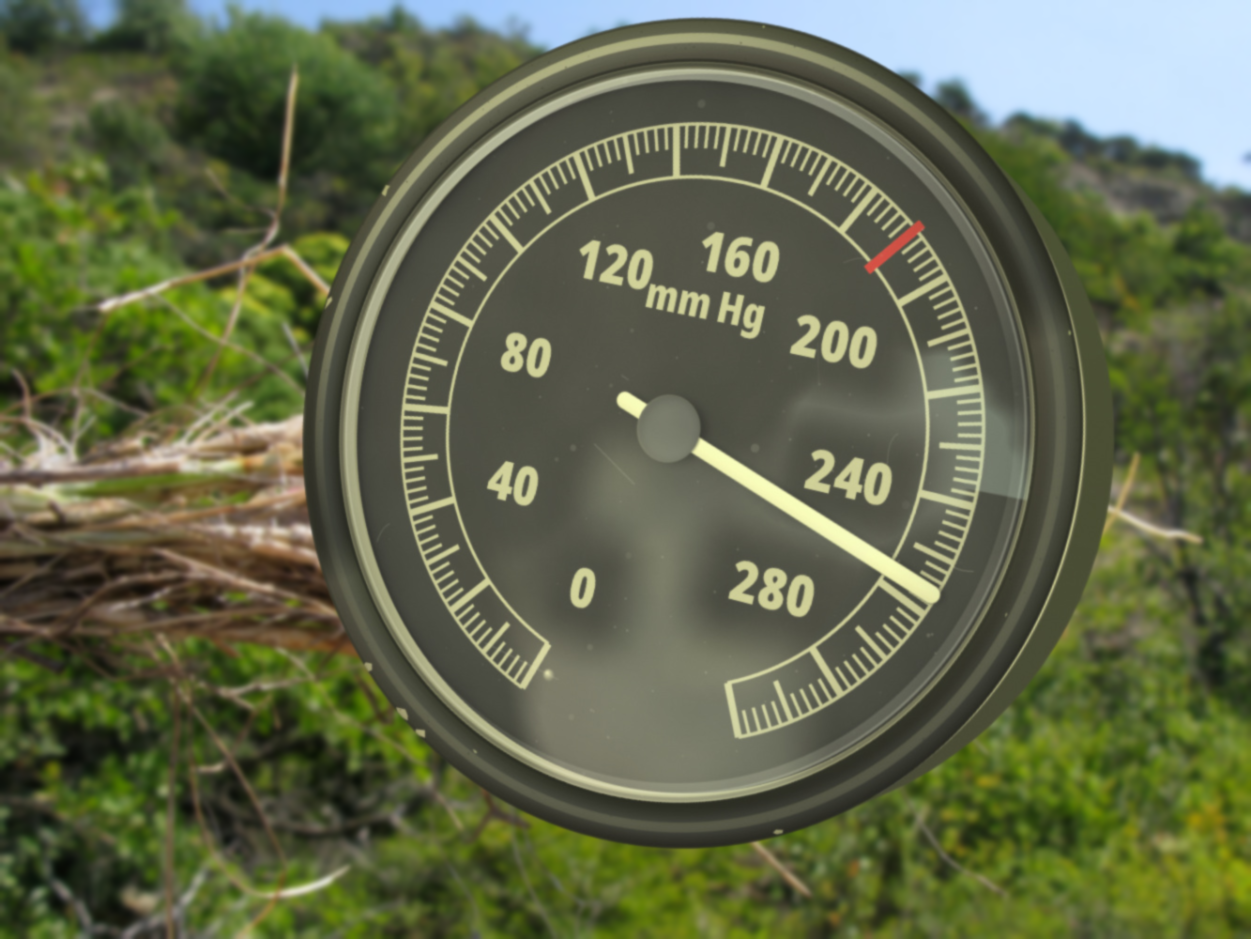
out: 256 mmHg
